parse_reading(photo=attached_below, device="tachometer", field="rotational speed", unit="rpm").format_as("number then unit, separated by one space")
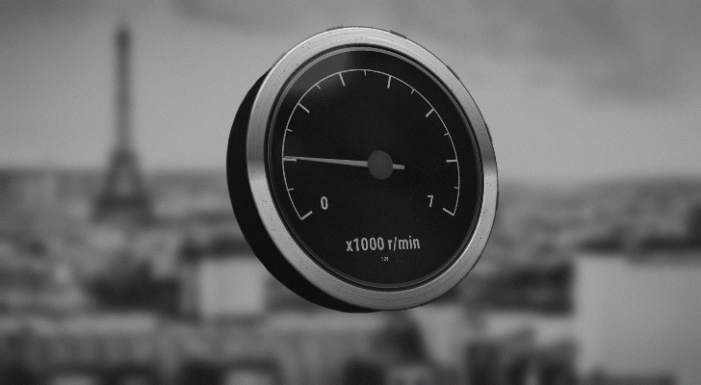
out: 1000 rpm
